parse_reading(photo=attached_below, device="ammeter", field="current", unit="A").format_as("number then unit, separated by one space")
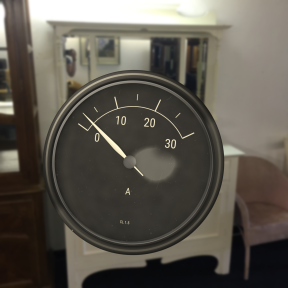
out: 2.5 A
